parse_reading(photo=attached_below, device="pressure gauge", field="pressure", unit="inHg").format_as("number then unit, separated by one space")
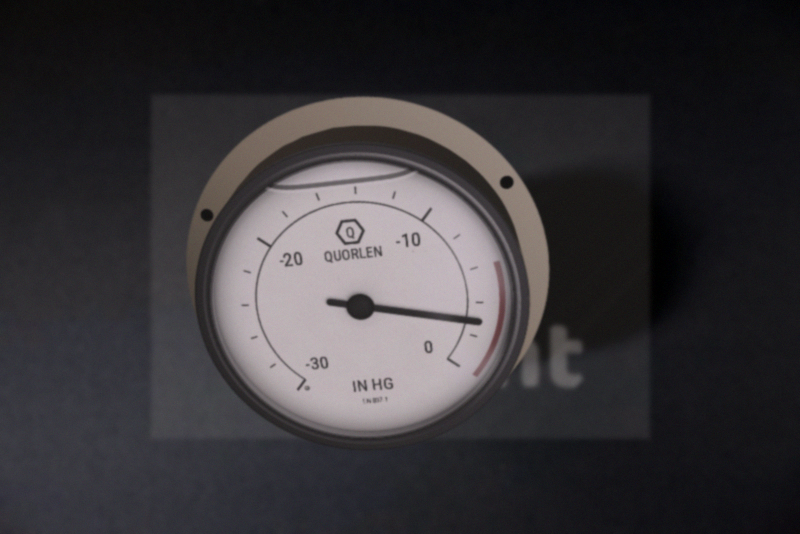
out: -3 inHg
